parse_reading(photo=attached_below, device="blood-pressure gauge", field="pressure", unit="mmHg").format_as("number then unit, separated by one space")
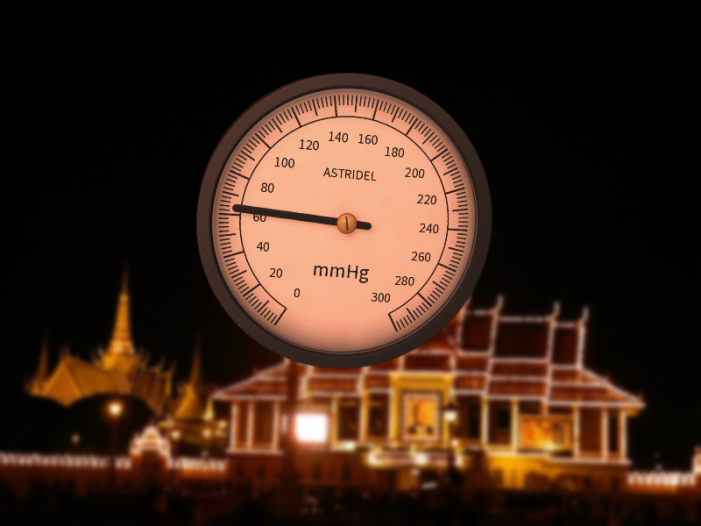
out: 64 mmHg
